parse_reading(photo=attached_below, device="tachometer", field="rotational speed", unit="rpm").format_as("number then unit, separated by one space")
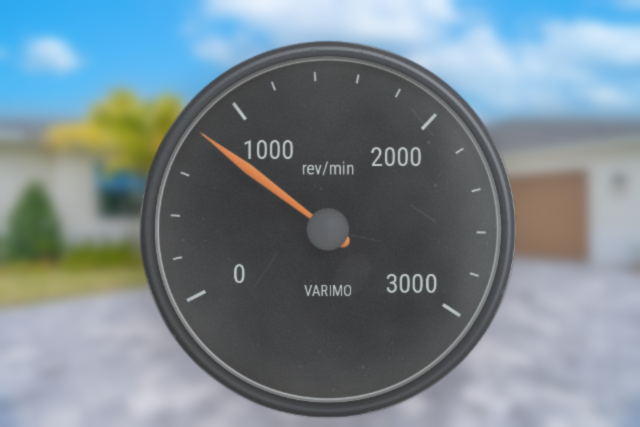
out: 800 rpm
